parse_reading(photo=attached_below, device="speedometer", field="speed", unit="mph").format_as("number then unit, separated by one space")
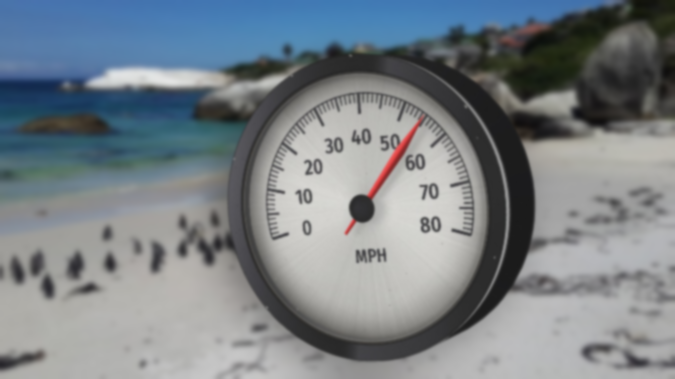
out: 55 mph
